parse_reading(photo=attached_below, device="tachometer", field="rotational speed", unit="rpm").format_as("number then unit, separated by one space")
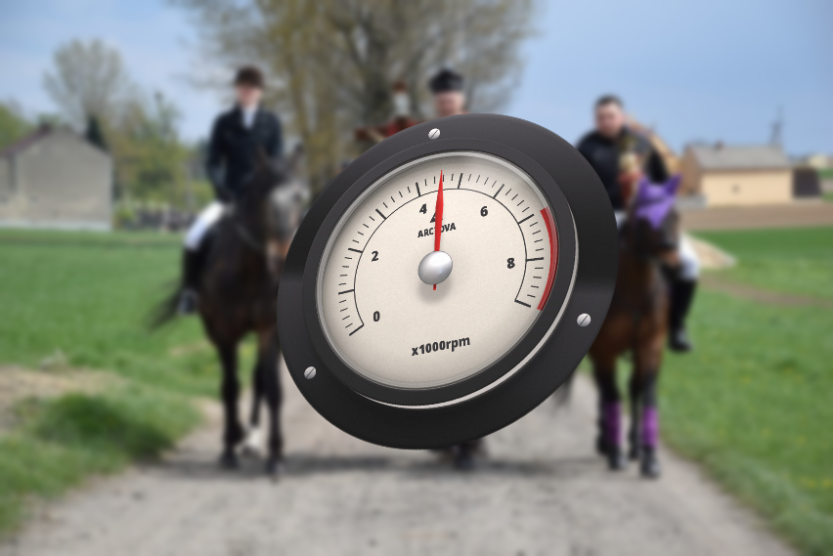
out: 4600 rpm
